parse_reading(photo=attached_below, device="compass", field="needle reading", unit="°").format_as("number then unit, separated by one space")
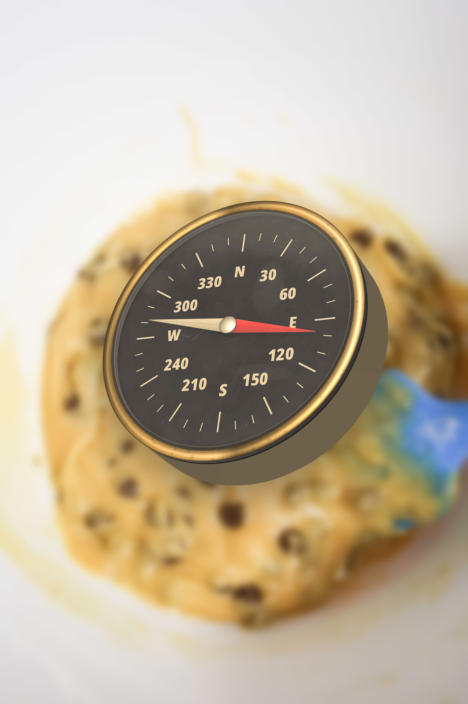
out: 100 °
